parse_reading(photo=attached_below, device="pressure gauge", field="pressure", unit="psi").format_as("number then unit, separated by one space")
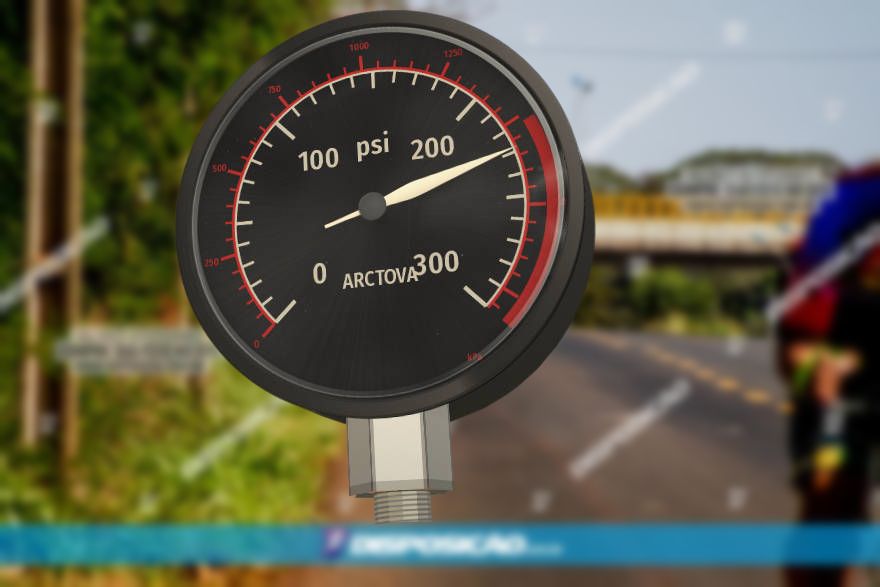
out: 230 psi
